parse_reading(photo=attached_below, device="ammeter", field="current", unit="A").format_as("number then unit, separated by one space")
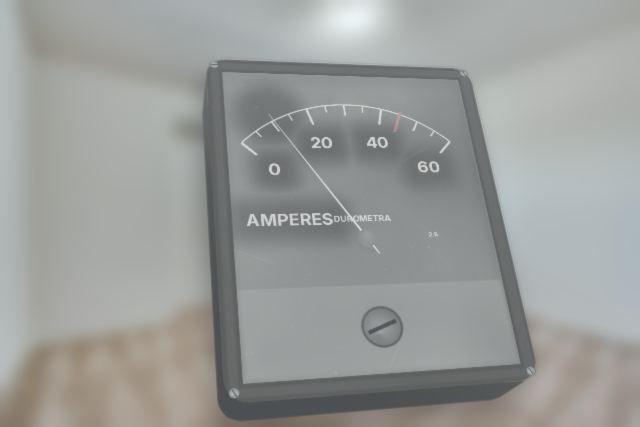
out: 10 A
